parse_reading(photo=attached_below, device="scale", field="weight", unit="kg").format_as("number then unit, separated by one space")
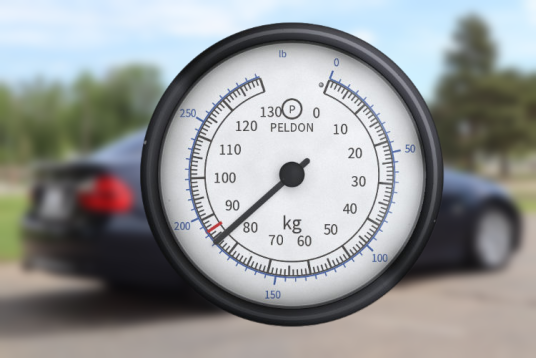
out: 84 kg
